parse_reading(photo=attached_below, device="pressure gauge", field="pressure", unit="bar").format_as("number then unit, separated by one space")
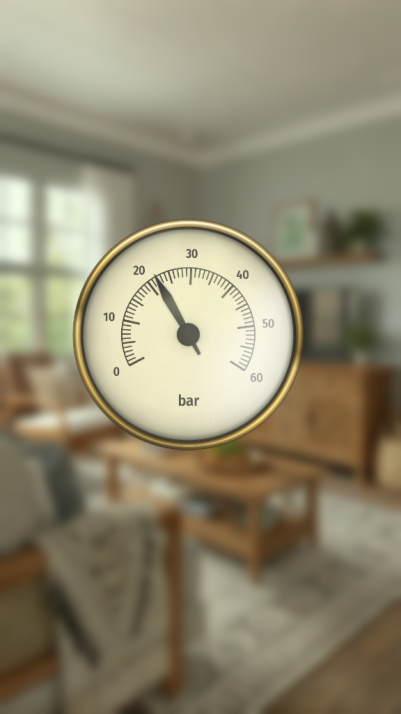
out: 22 bar
